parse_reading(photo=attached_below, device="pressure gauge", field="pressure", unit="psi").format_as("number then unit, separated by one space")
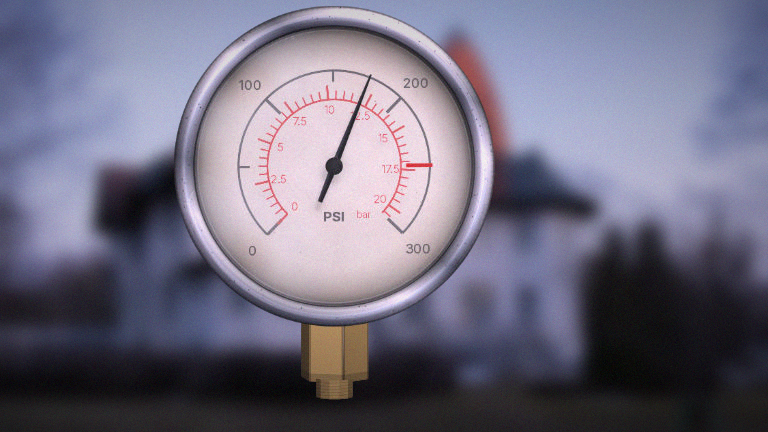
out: 175 psi
